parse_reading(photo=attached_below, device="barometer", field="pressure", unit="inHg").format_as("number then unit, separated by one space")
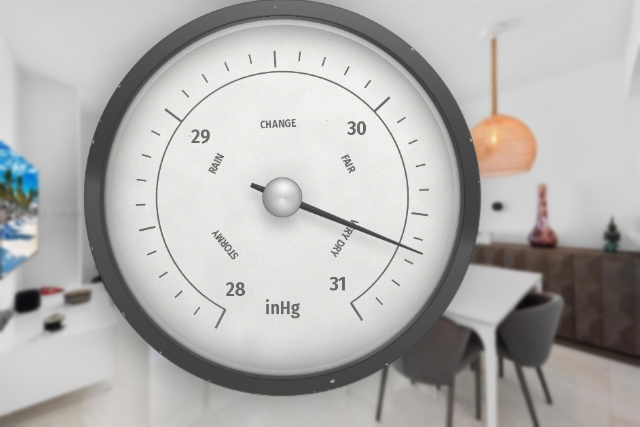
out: 30.65 inHg
